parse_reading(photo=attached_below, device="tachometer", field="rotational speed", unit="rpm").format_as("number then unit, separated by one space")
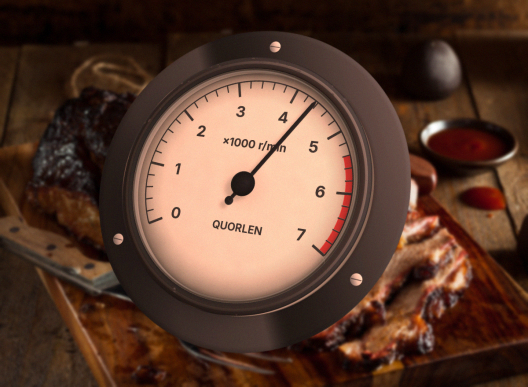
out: 4400 rpm
